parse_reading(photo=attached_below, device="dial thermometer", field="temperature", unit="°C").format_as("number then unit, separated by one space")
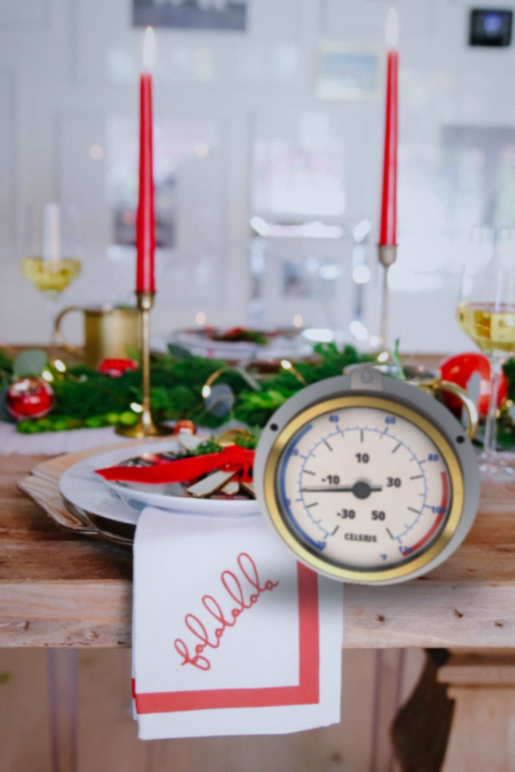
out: -15 °C
